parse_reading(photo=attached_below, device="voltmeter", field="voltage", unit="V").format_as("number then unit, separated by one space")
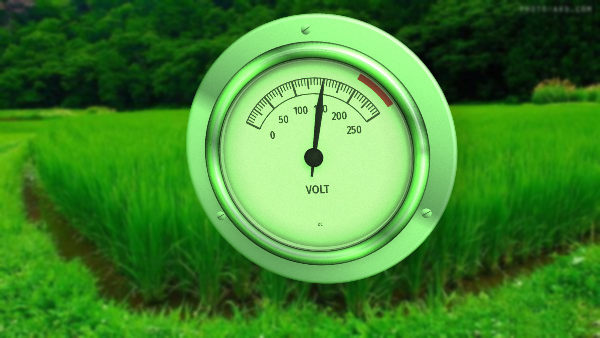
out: 150 V
